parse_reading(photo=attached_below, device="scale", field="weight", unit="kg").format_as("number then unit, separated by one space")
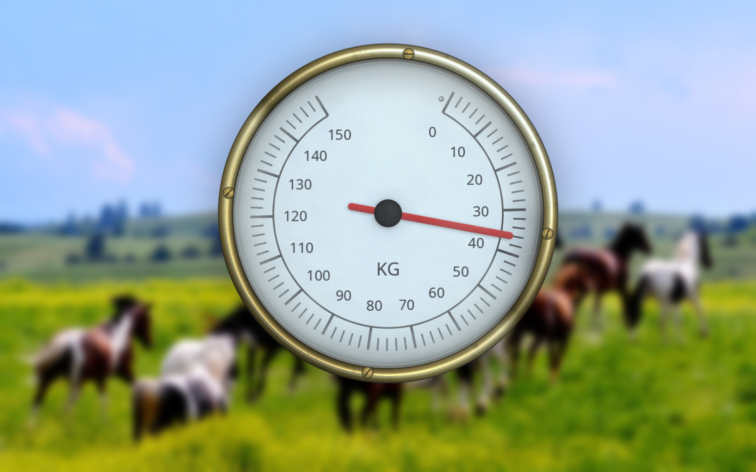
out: 36 kg
